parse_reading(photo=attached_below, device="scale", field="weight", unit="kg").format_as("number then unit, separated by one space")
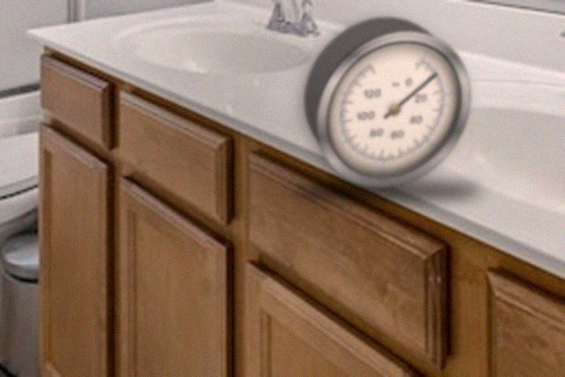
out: 10 kg
